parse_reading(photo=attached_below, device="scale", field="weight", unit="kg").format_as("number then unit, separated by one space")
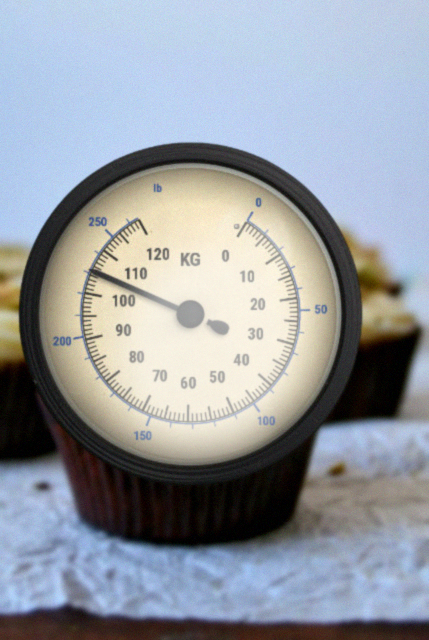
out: 105 kg
